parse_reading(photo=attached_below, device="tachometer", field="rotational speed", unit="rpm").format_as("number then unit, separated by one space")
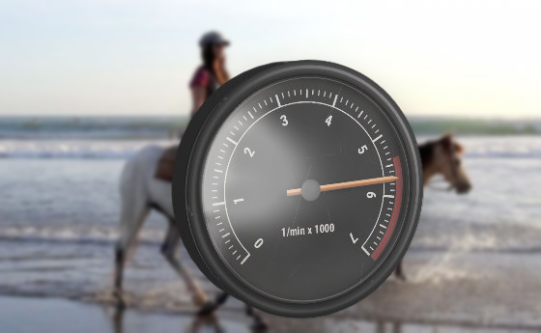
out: 5700 rpm
